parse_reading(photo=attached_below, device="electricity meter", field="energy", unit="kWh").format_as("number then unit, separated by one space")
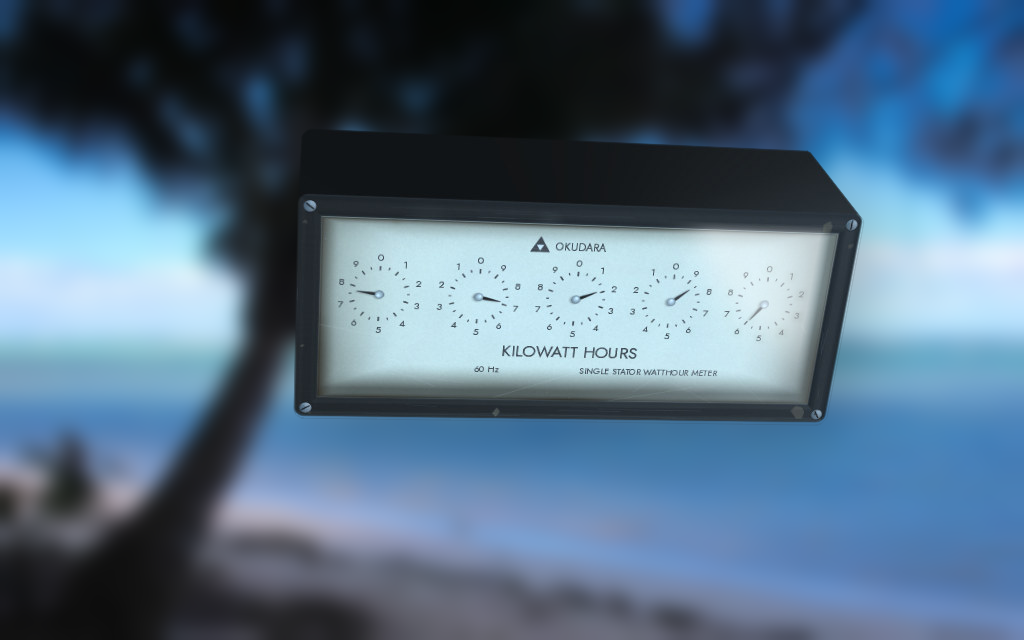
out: 77186 kWh
